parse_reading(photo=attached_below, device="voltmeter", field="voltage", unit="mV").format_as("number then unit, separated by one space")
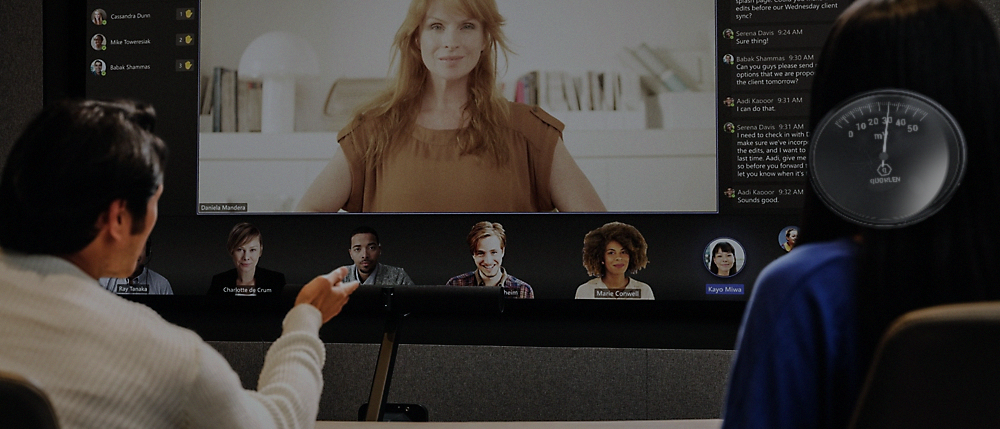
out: 30 mV
